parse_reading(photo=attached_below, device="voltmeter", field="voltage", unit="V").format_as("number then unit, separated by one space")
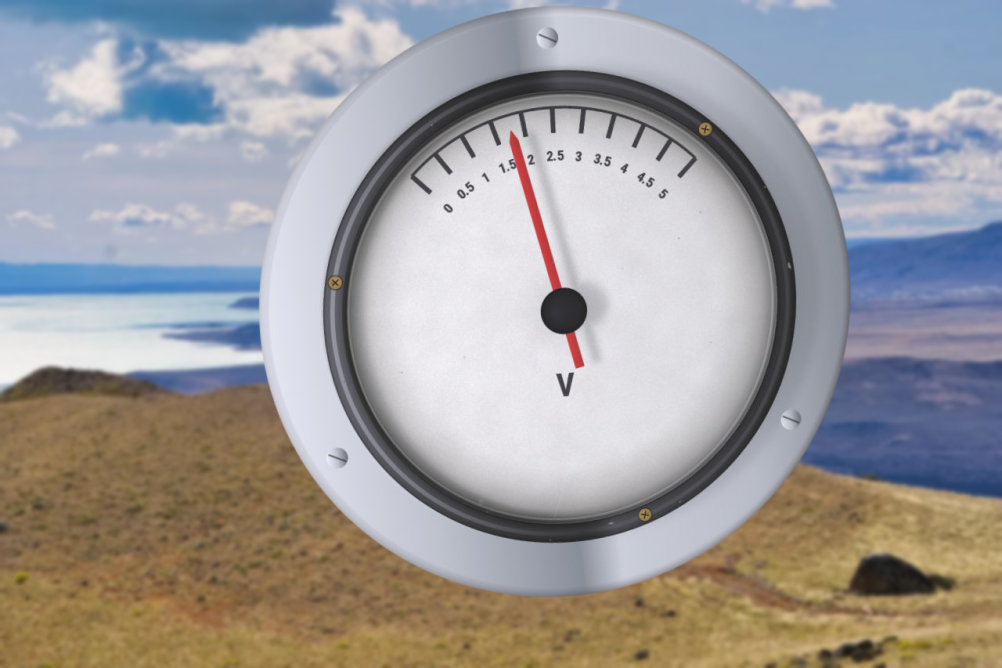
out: 1.75 V
